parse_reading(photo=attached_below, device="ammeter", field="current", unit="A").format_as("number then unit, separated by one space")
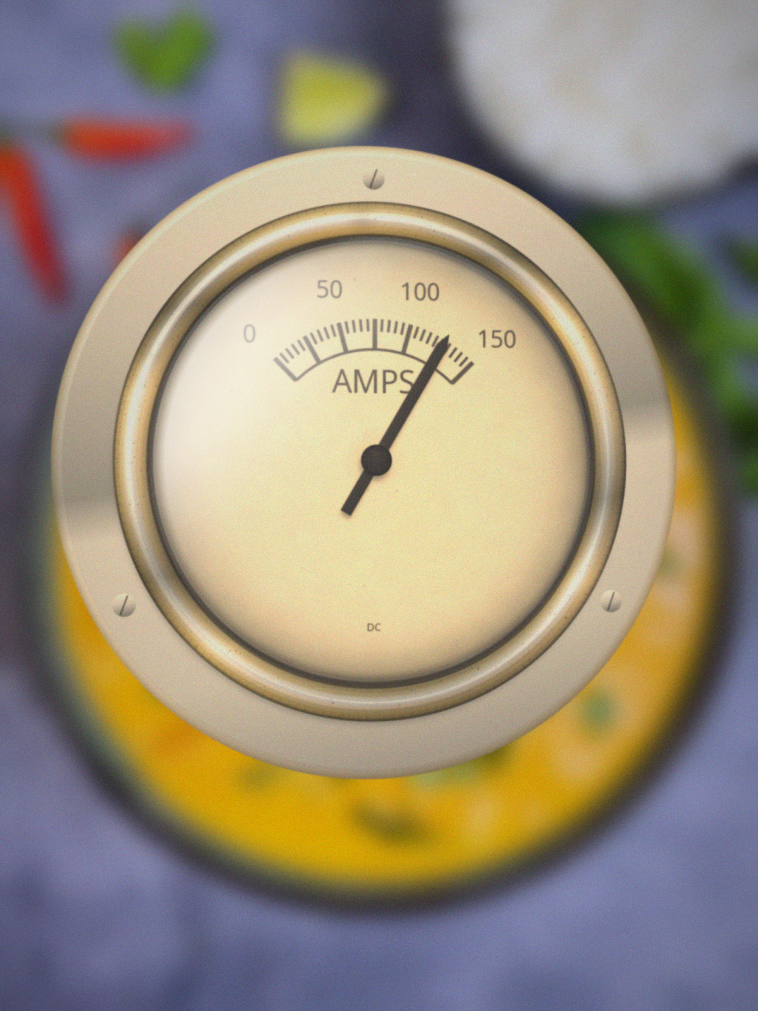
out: 125 A
